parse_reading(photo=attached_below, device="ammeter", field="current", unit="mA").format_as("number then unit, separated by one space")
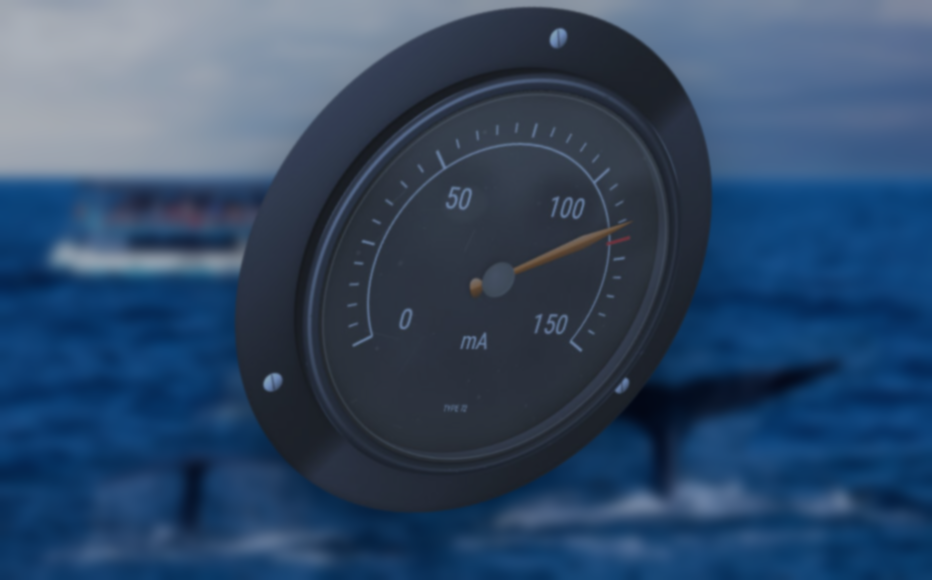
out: 115 mA
